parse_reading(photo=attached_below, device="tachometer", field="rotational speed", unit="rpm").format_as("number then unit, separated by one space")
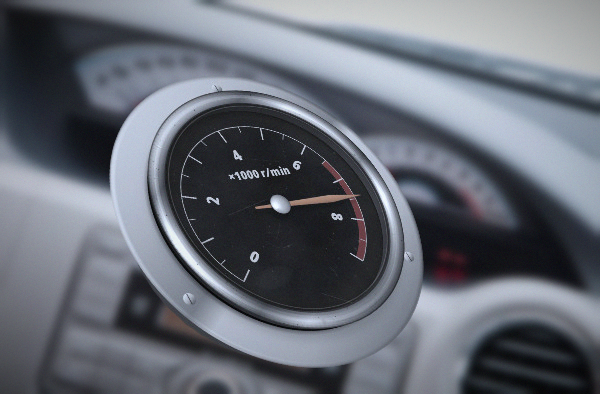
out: 7500 rpm
